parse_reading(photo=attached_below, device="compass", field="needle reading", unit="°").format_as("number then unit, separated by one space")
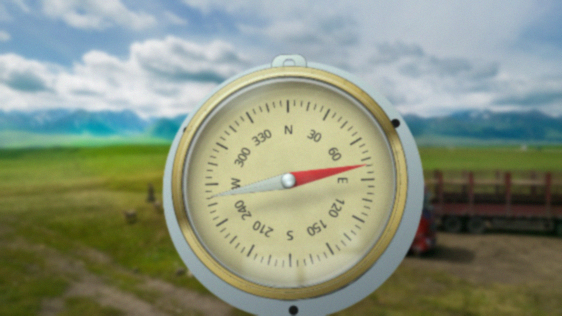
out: 80 °
